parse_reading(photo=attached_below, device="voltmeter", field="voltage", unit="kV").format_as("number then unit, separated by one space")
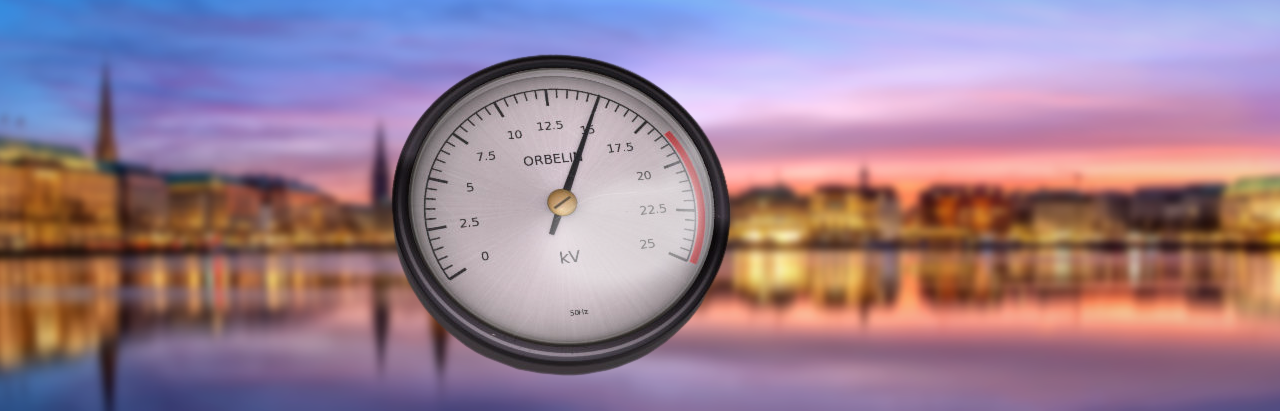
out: 15 kV
